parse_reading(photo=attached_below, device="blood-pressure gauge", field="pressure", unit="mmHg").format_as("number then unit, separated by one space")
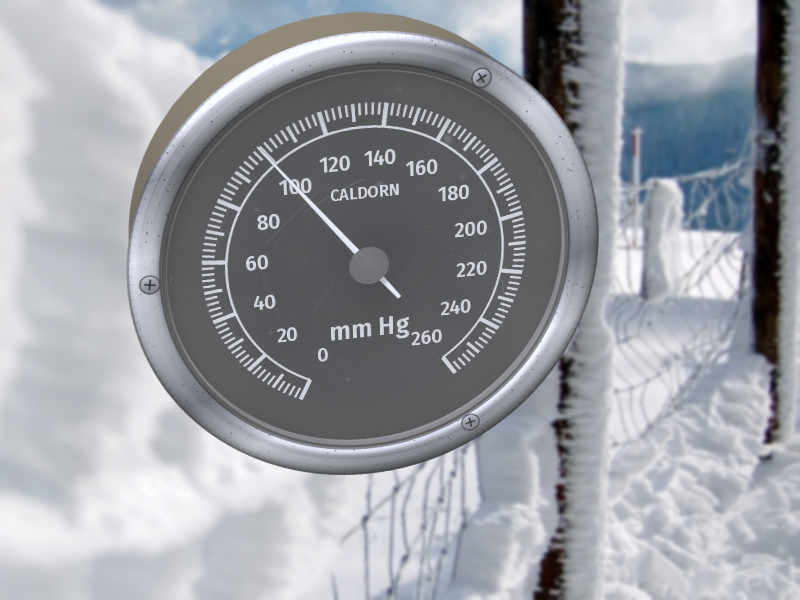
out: 100 mmHg
